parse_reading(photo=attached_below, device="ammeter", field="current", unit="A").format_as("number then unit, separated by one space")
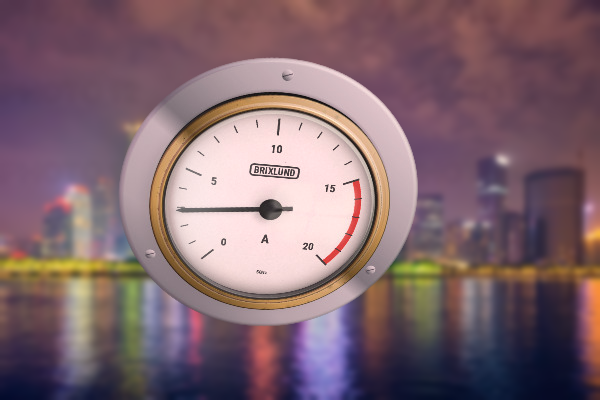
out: 3 A
